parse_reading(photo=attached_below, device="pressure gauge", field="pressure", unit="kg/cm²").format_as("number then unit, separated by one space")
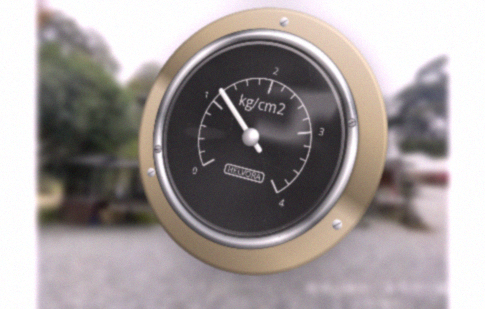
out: 1.2 kg/cm²
